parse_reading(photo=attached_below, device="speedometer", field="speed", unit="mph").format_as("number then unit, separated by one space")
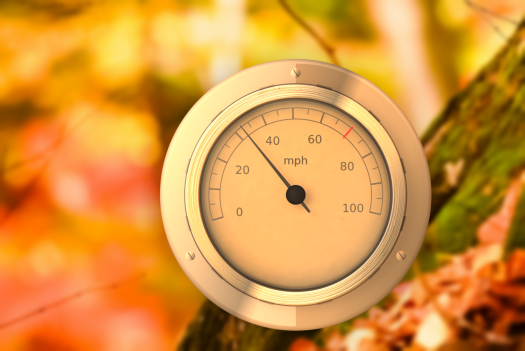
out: 32.5 mph
